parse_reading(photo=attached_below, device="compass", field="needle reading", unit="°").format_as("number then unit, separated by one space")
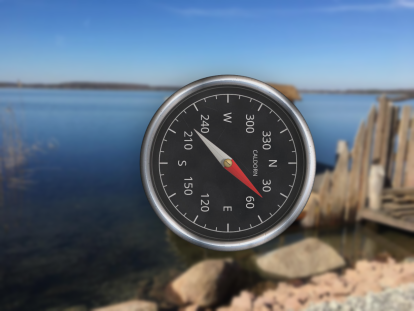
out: 45 °
